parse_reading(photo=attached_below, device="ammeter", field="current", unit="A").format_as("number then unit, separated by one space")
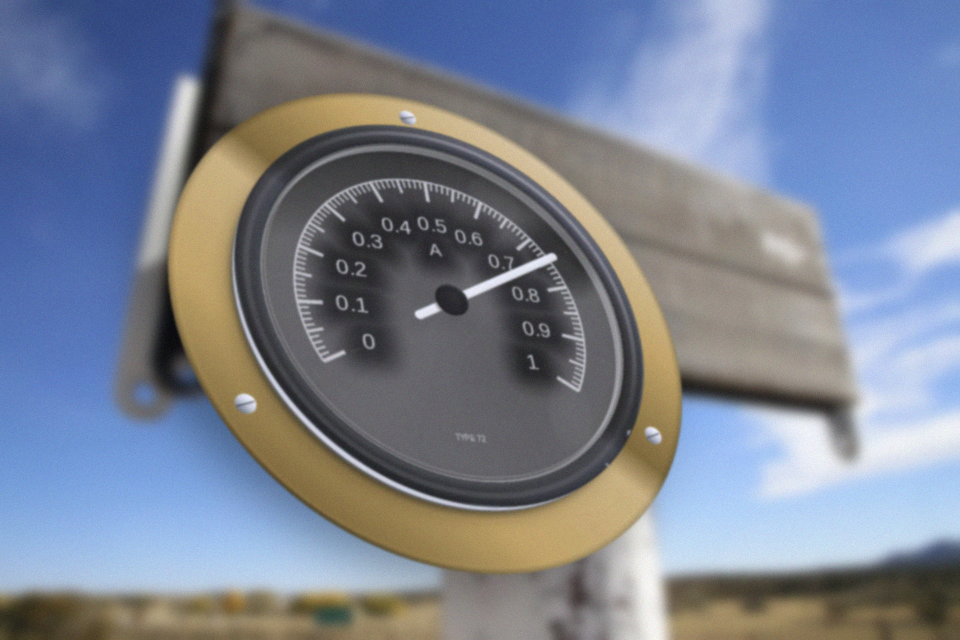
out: 0.75 A
